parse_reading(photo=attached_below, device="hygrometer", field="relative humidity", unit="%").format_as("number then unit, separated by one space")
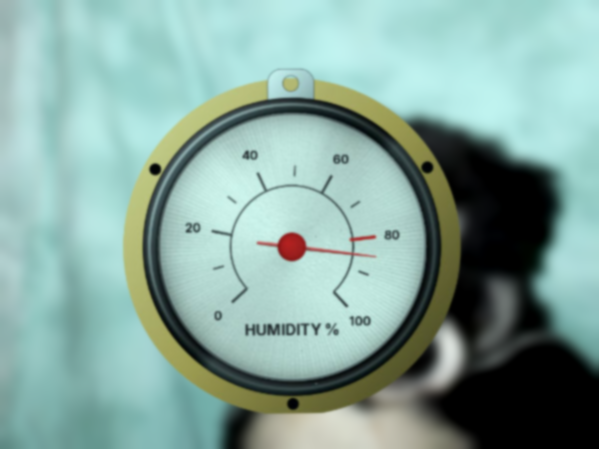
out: 85 %
